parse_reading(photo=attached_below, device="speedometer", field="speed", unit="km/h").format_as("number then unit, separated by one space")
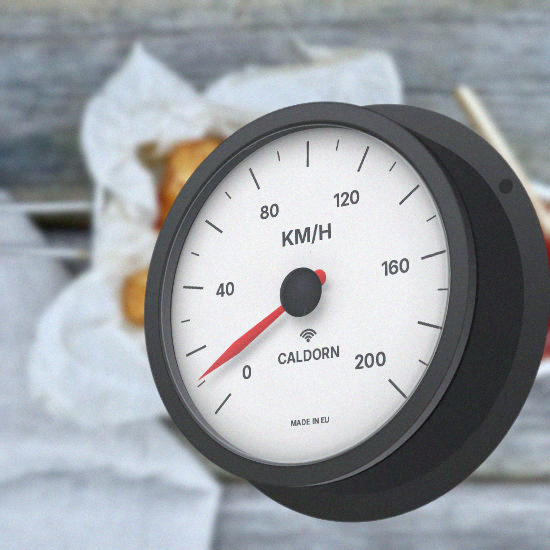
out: 10 km/h
